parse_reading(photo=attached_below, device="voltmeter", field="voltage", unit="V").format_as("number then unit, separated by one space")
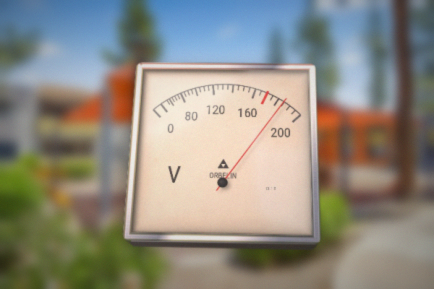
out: 185 V
